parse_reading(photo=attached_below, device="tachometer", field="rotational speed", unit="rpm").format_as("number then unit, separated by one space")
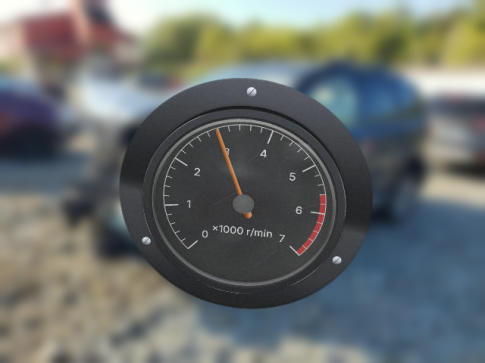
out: 3000 rpm
